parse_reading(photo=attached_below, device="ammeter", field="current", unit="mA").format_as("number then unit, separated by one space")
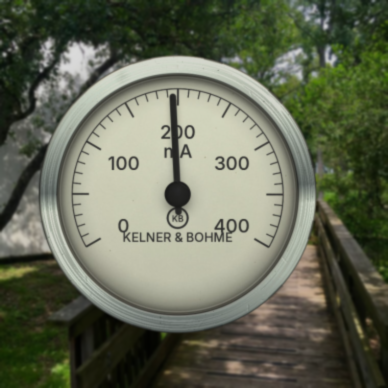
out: 195 mA
